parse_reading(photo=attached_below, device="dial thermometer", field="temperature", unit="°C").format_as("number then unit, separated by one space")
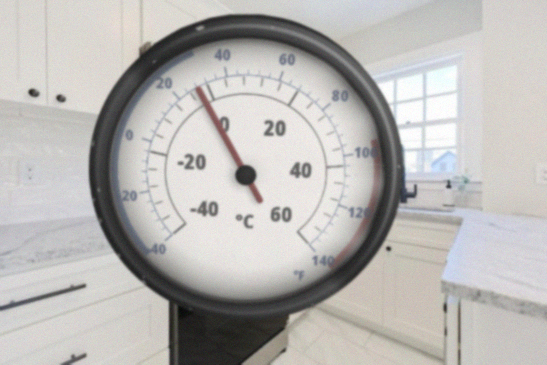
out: -2 °C
